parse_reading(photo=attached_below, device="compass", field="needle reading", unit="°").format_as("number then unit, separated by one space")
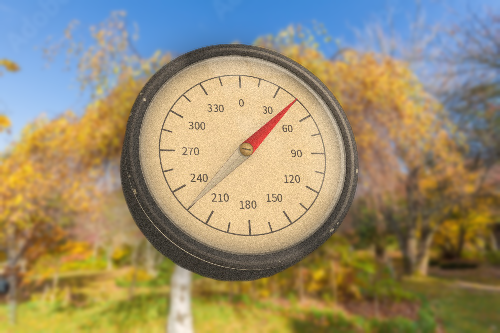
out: 45 °
